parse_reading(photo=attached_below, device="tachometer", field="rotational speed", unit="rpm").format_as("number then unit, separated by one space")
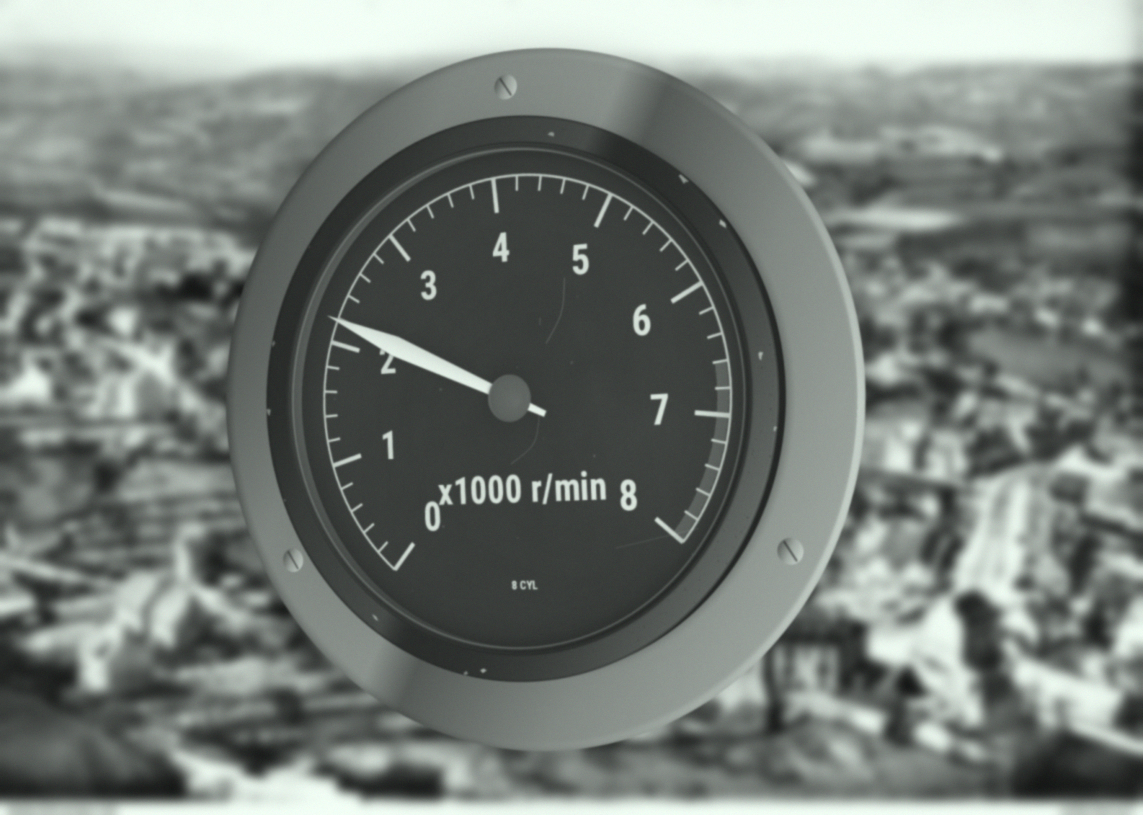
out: 2200 rpm
